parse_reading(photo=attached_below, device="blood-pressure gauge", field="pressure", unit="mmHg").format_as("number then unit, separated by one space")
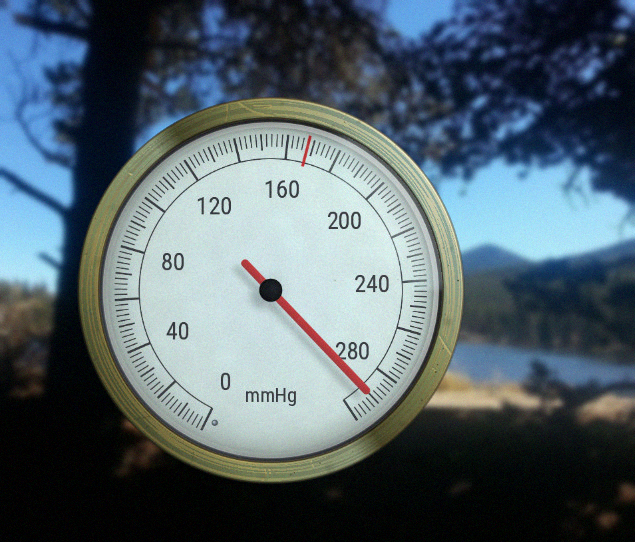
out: 290 mmHg
